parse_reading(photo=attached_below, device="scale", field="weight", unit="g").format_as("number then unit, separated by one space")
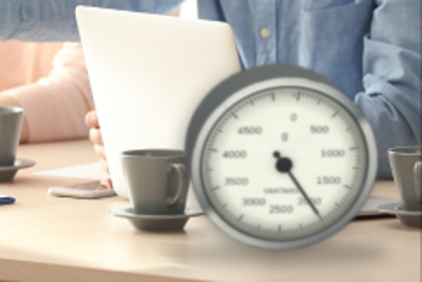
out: 2000 g
